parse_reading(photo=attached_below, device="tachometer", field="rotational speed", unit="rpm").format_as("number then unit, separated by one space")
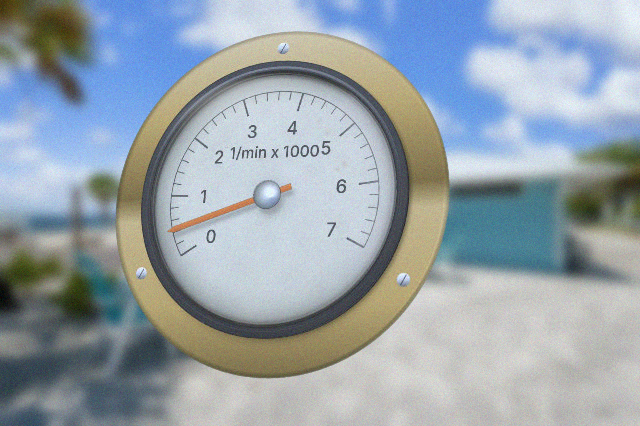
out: 400 rpm
